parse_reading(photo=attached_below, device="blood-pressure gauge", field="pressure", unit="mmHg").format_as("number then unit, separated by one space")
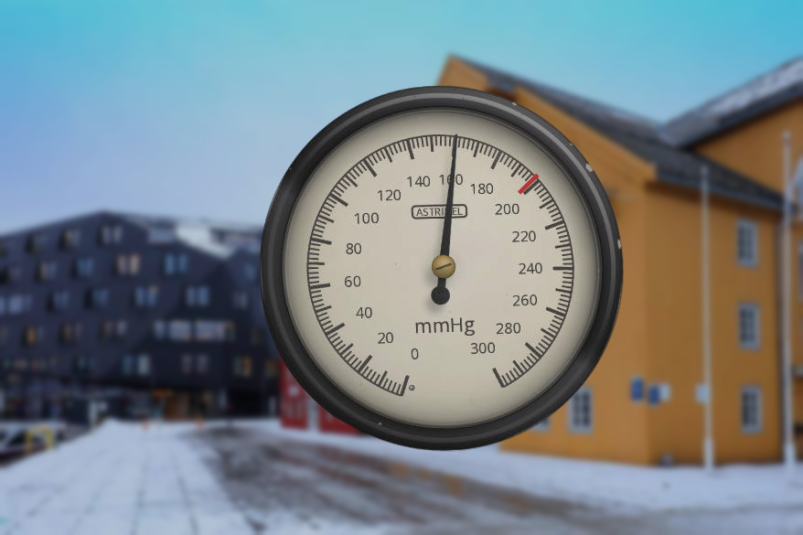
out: 160 mmHg
